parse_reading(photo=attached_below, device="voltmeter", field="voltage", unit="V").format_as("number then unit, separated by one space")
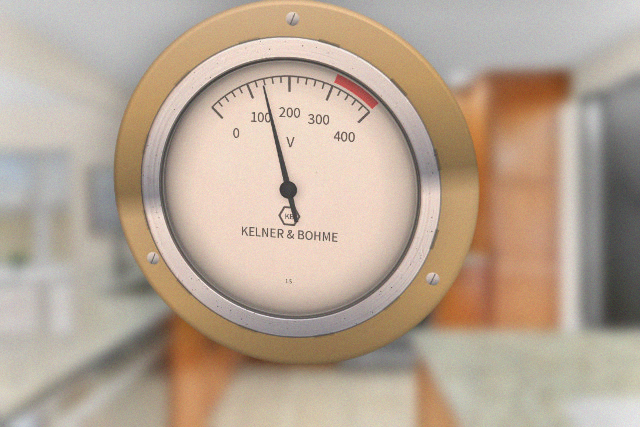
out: 140 V
